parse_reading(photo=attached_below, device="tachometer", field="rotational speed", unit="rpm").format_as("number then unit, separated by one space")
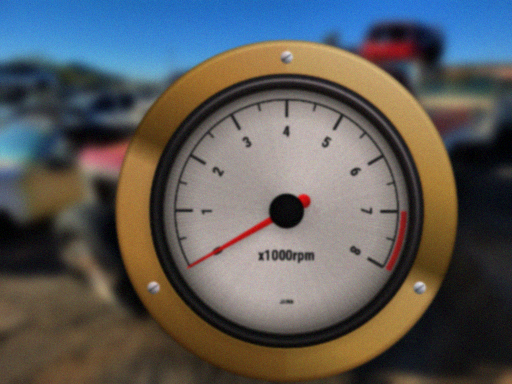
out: 0 rpm
